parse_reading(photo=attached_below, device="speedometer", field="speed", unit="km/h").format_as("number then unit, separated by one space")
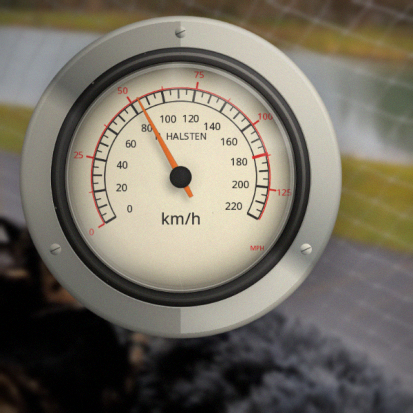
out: 85 km/h
